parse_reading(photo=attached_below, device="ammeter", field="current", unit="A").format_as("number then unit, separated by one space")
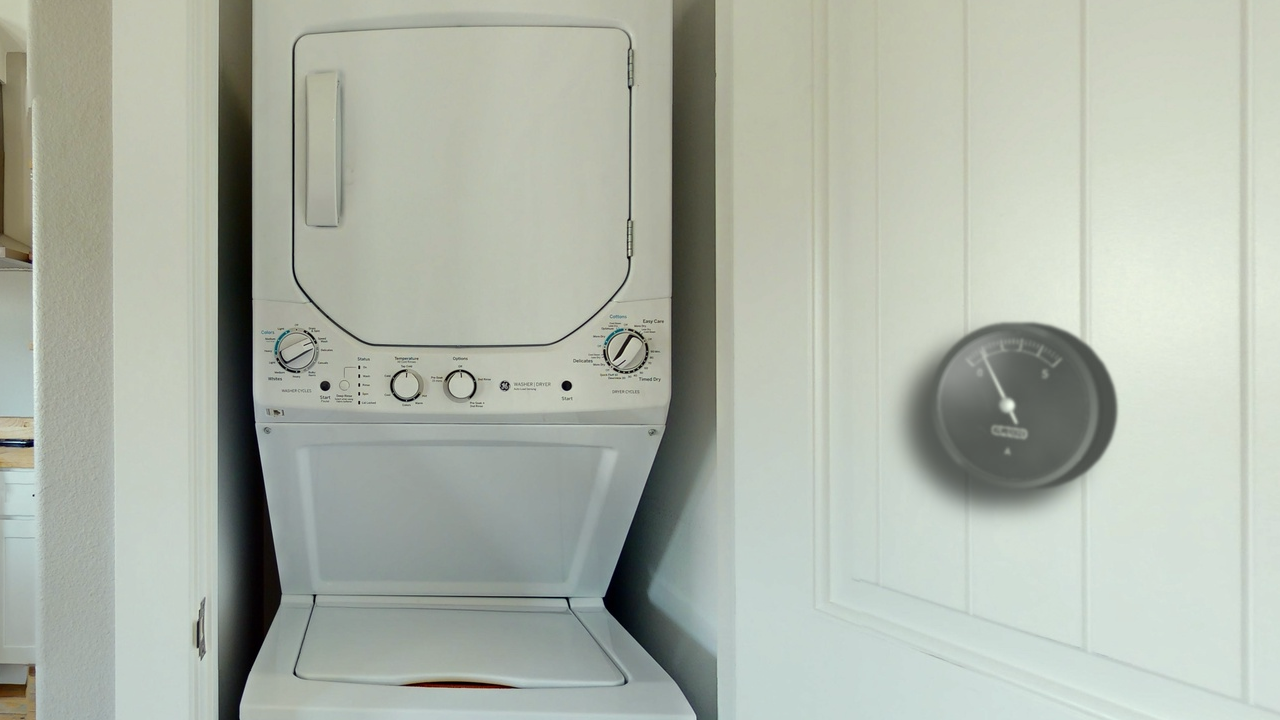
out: 1 A
